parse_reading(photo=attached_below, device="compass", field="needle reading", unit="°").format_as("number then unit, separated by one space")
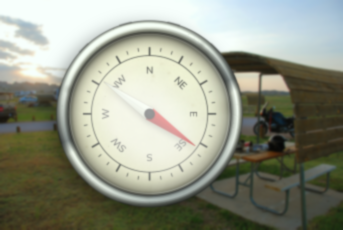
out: 125 °
